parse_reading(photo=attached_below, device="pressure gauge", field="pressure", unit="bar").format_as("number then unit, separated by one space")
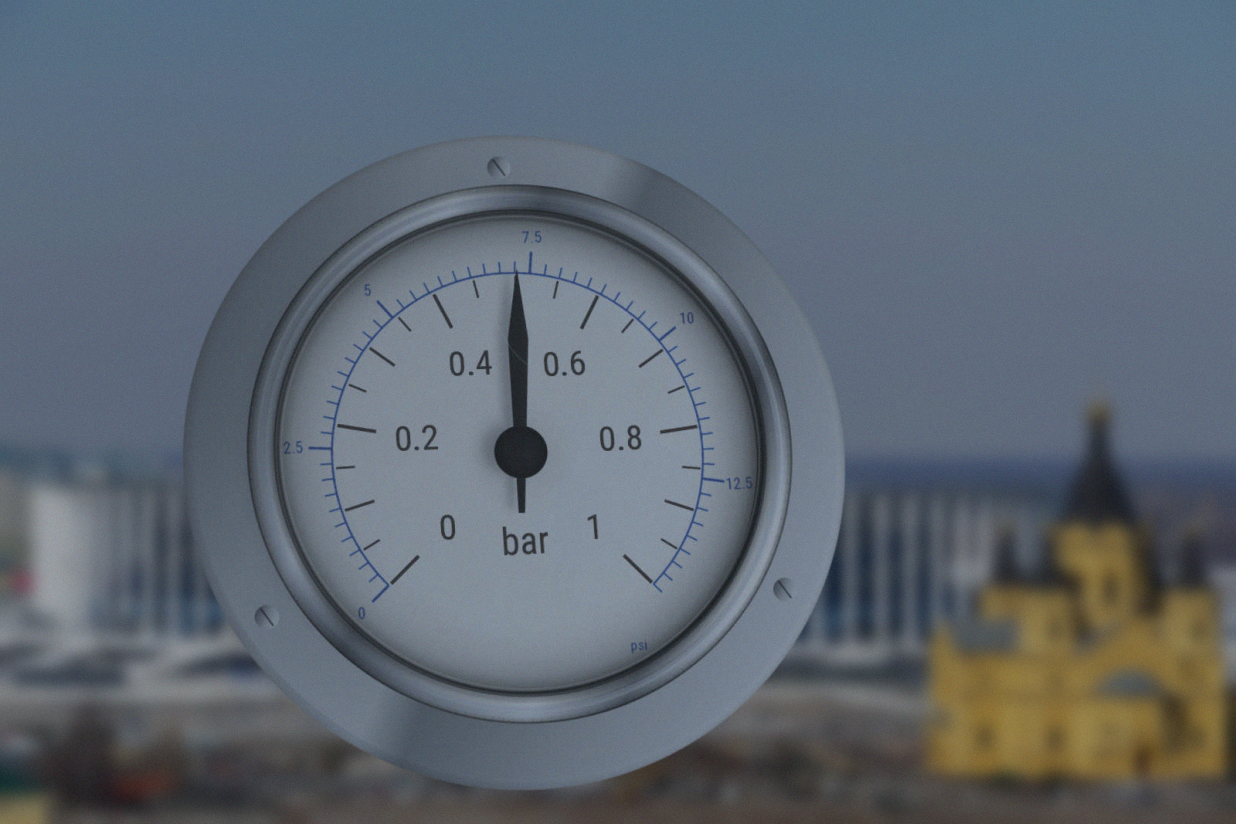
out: 0.5 bar
